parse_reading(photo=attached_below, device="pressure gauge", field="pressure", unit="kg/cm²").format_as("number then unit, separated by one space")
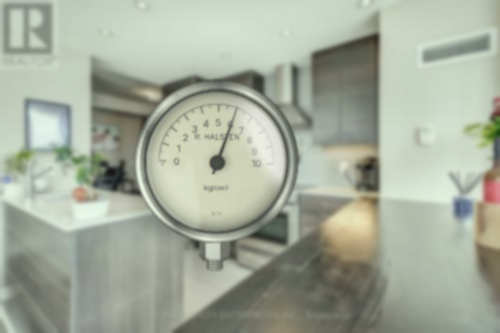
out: 6 kg/cm²
